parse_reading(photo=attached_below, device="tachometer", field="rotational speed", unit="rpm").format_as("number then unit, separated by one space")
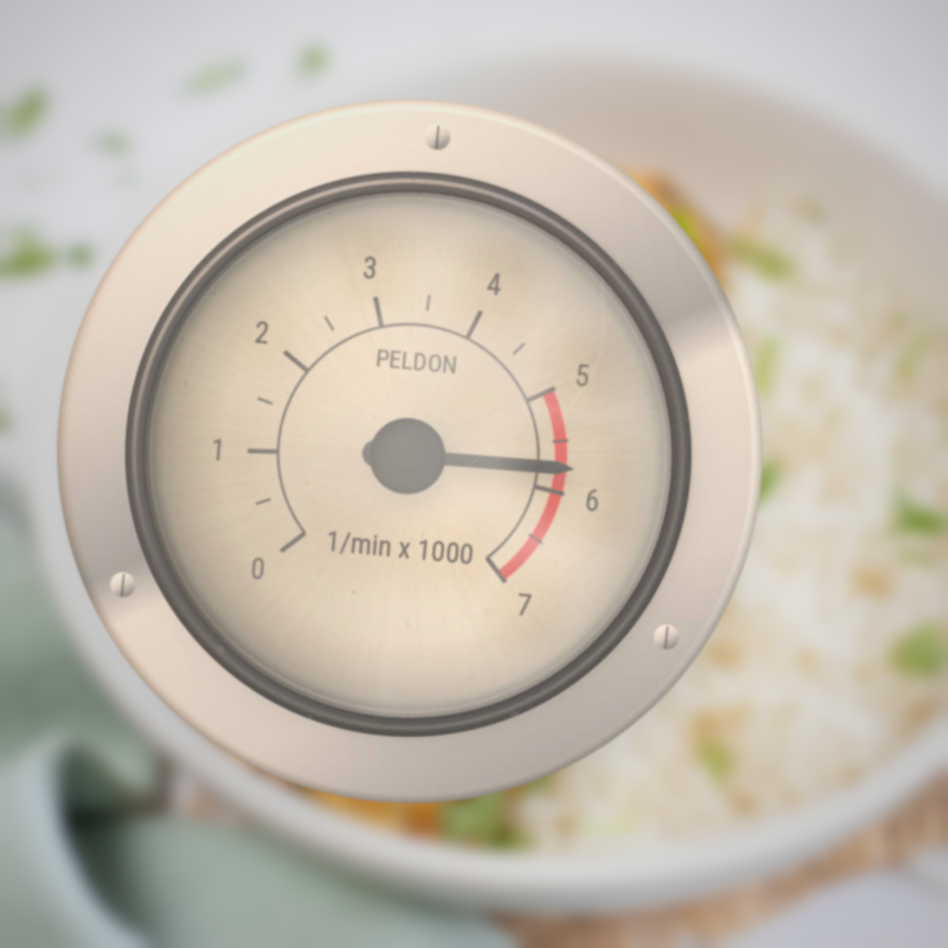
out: 5750 rpm
